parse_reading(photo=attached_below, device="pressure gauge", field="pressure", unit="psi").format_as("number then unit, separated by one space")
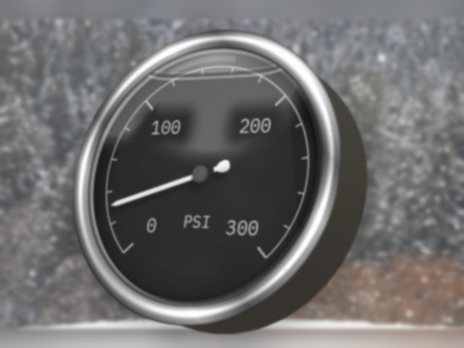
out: 30 psi
